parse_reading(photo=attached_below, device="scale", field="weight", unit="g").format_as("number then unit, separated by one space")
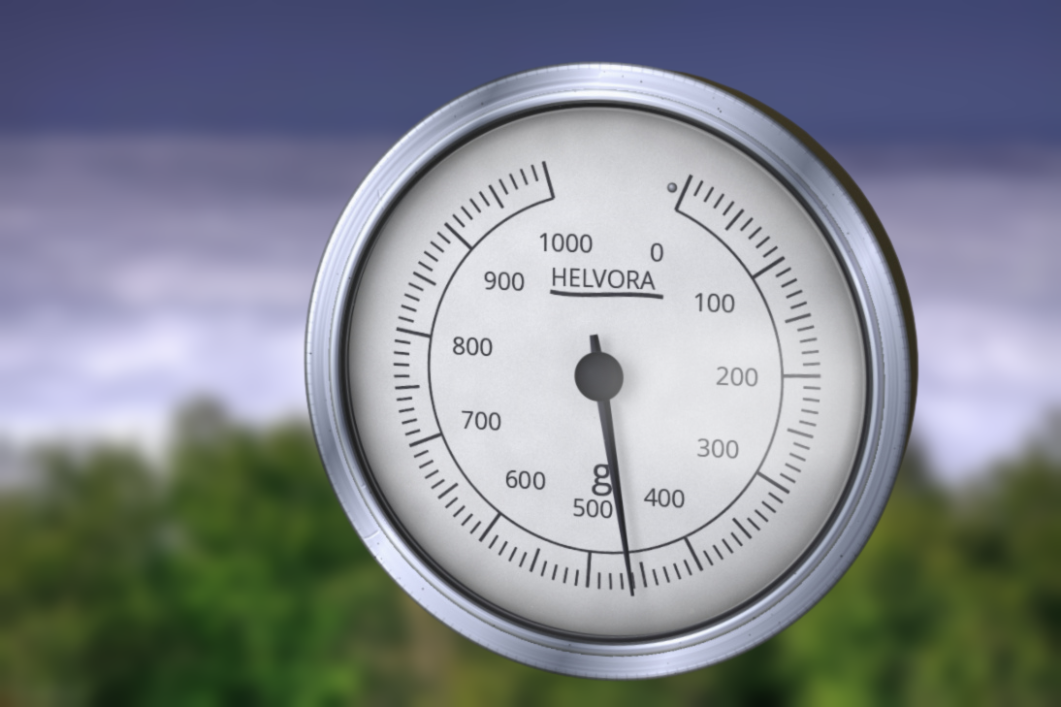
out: 460 g
